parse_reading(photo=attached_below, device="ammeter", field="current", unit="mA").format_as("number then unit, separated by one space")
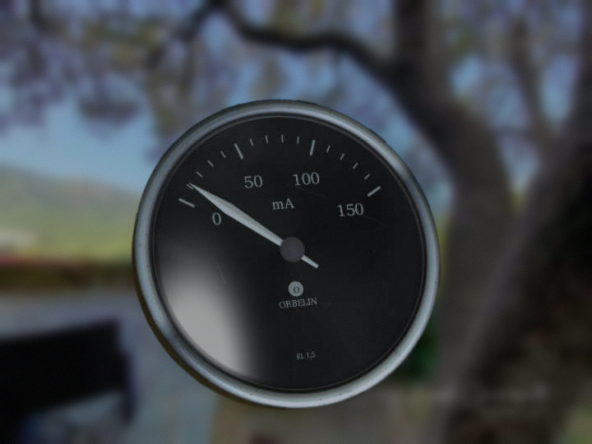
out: 10 mA
